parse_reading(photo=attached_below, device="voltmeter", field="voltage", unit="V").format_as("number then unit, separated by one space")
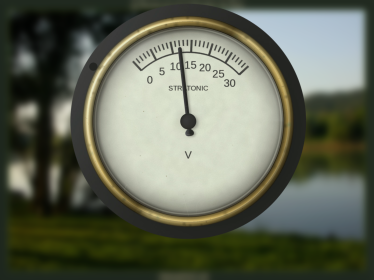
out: 12 V
